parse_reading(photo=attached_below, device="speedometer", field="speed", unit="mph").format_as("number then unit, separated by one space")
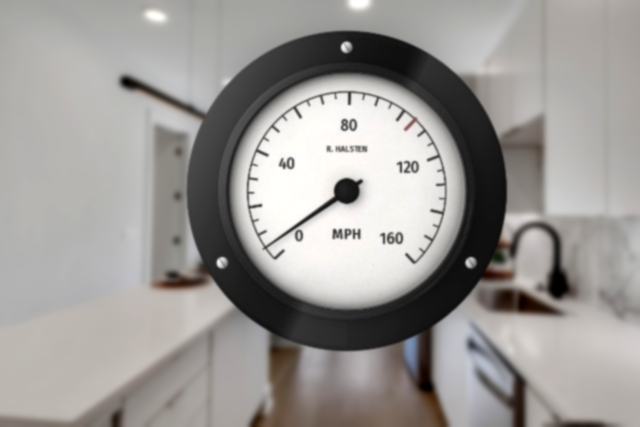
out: 5 mph
